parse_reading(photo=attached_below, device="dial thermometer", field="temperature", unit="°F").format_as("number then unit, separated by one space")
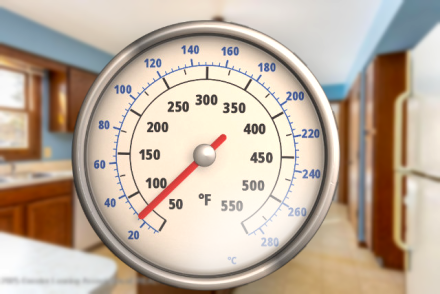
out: 75 °F
